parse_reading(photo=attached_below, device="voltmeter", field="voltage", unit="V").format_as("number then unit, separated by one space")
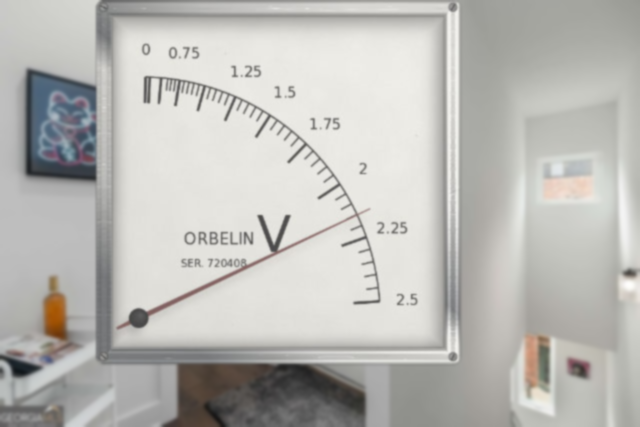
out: 2.15 V
